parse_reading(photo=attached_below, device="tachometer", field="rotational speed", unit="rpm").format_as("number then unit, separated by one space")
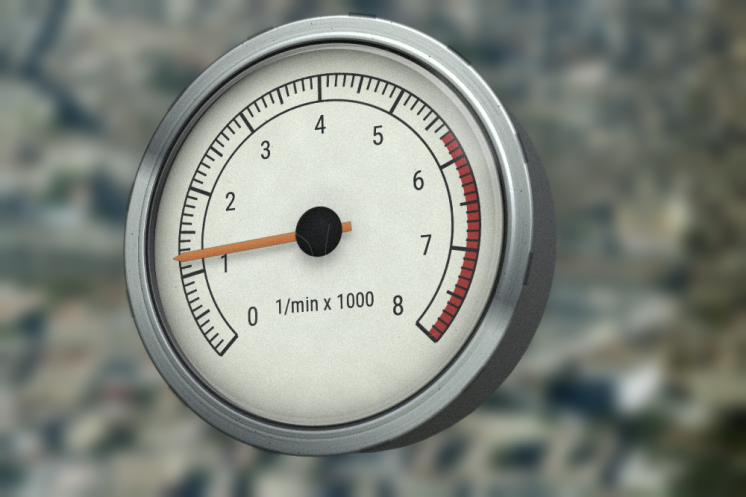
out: 1200 rpm
